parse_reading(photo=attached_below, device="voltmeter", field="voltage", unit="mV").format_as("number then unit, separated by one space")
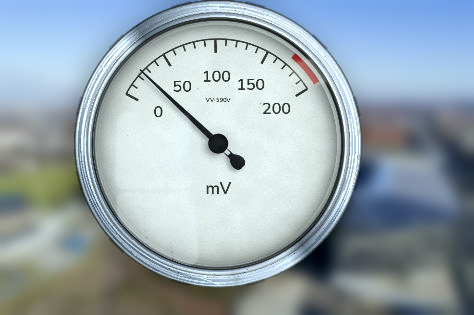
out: 25 mV
